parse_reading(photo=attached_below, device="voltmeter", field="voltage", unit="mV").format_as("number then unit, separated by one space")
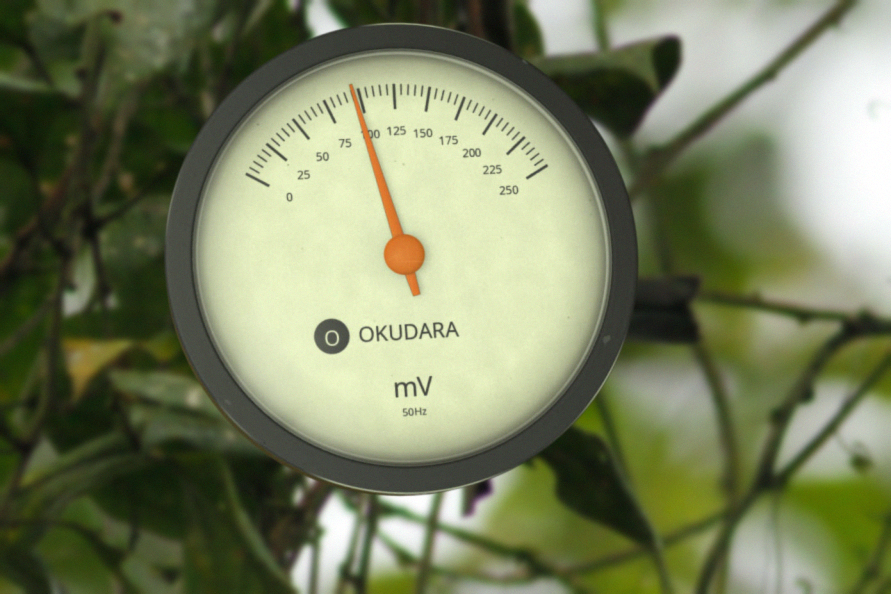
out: 95 mV
